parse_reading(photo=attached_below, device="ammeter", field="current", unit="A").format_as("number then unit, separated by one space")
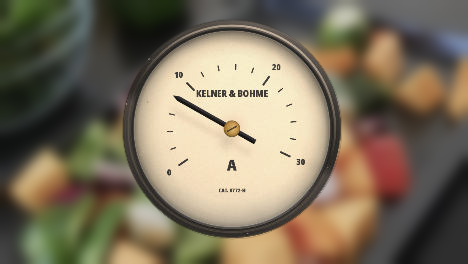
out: 8 A
